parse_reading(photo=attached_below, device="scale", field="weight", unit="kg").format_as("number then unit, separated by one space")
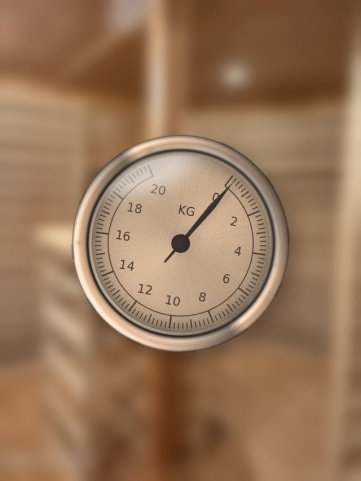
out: 0.2 kg
